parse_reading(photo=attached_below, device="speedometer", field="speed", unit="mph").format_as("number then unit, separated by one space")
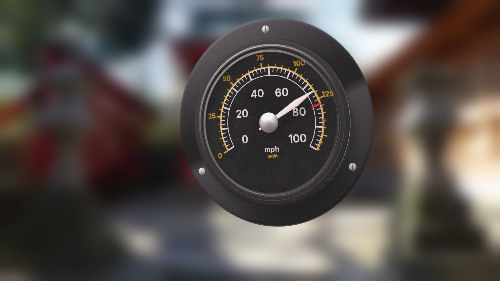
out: 74 mph
